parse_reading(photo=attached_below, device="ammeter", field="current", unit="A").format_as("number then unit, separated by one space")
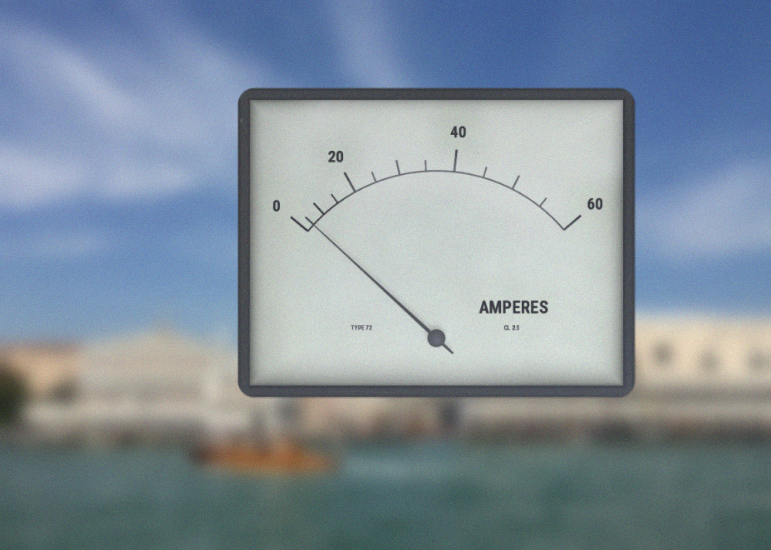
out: 5 A
